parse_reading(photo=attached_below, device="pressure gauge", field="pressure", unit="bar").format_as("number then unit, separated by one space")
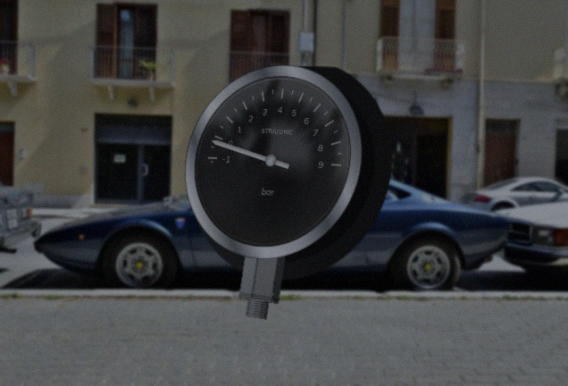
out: -0.25 bar
